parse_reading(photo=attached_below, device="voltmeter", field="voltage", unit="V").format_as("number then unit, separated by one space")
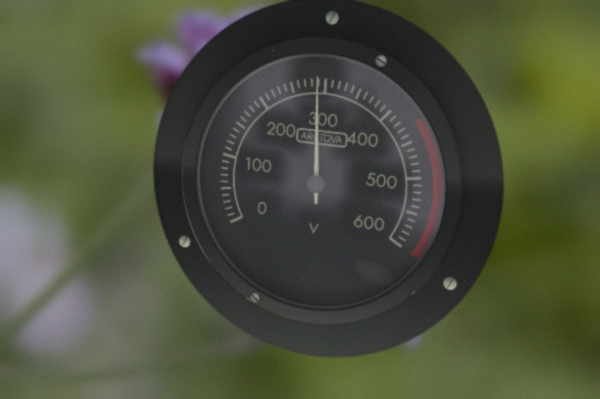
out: 290 V
